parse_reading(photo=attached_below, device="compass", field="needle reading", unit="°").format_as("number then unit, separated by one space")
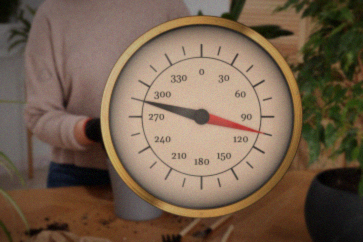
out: 105 °
